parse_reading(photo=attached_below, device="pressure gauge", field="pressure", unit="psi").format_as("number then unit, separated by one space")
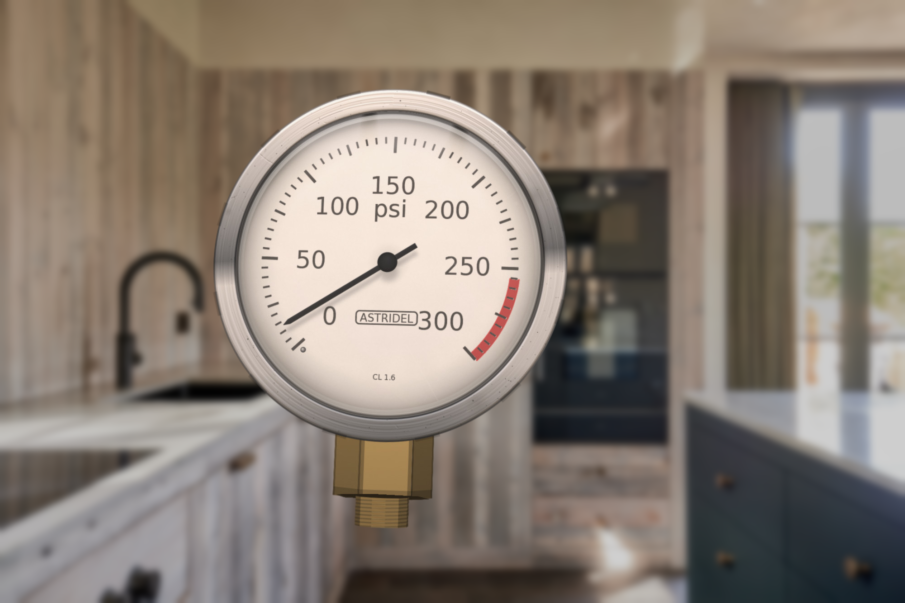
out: 12.5 psi
